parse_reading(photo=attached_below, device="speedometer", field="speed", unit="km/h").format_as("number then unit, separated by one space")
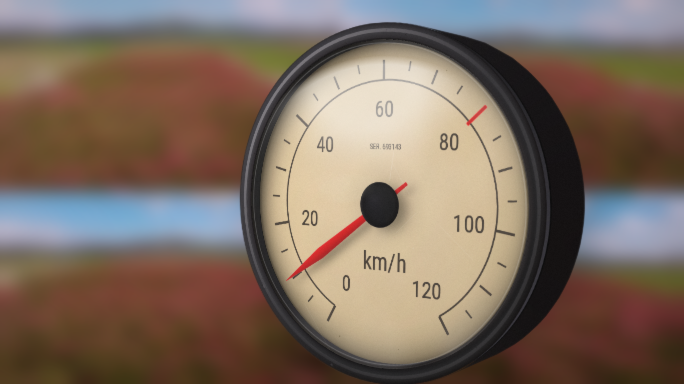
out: 10 km/h
